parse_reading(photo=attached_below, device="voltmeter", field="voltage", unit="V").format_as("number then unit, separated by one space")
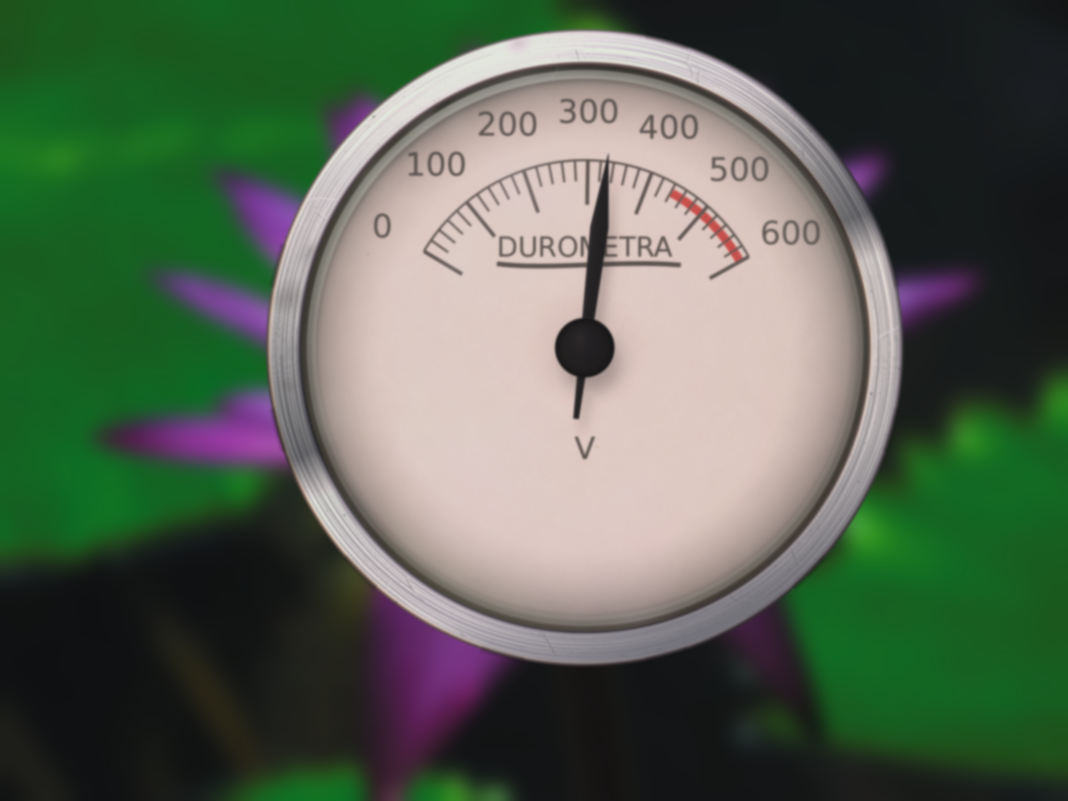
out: 330 V
